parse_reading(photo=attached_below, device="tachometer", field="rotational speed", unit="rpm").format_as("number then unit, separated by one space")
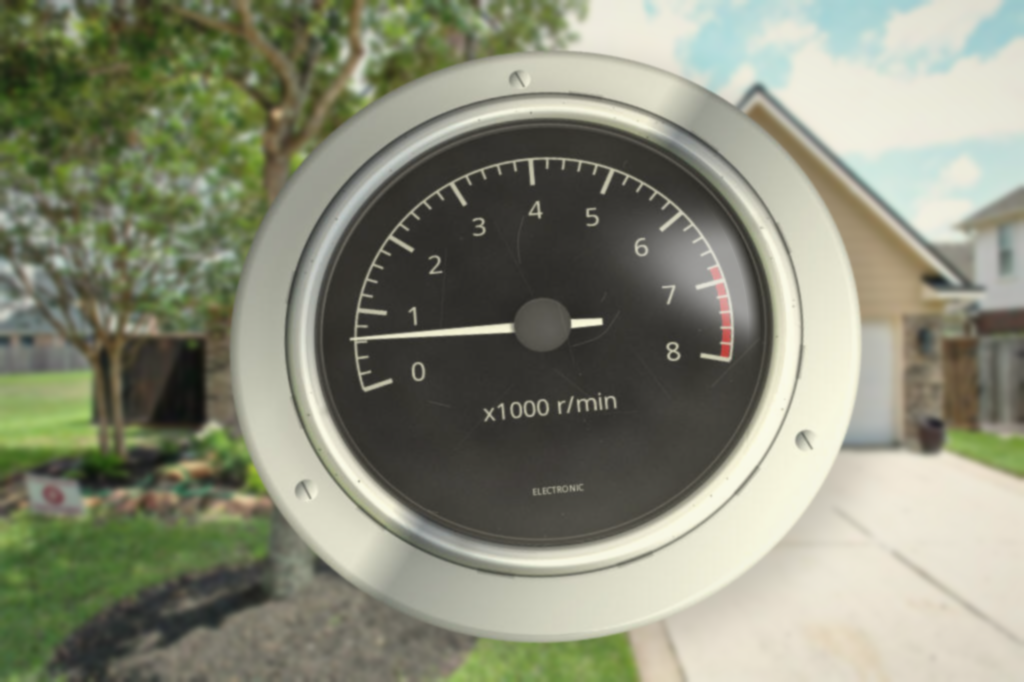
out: 600 rpm
